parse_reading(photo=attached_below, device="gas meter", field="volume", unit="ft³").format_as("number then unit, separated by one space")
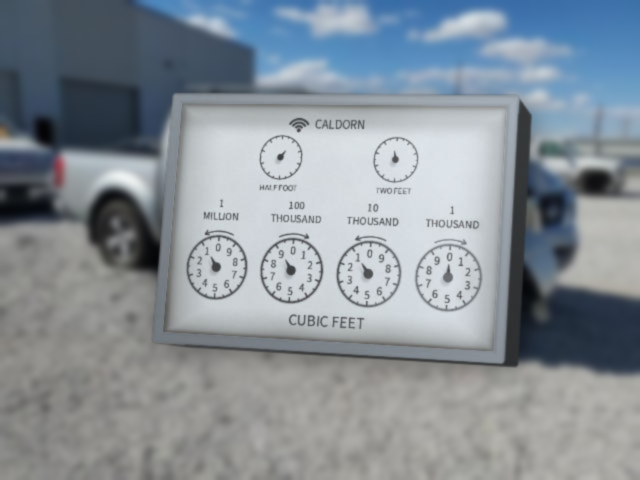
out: 91000 ft³
